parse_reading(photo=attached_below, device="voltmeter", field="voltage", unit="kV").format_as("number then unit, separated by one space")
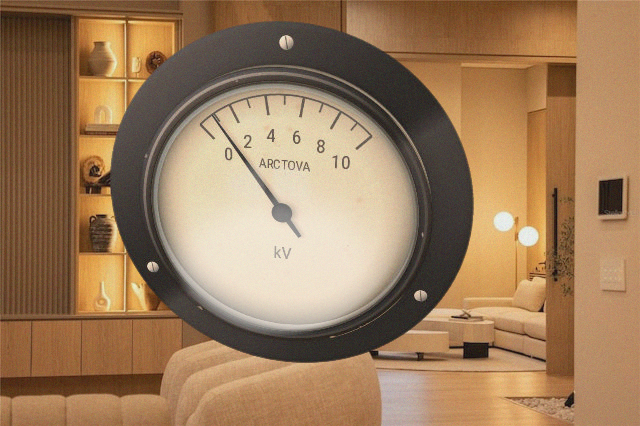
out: 1 kV
